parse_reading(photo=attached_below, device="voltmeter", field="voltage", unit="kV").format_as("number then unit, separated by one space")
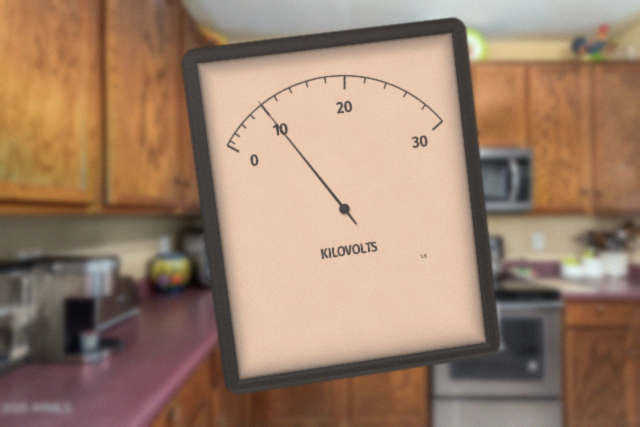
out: 10 kV
